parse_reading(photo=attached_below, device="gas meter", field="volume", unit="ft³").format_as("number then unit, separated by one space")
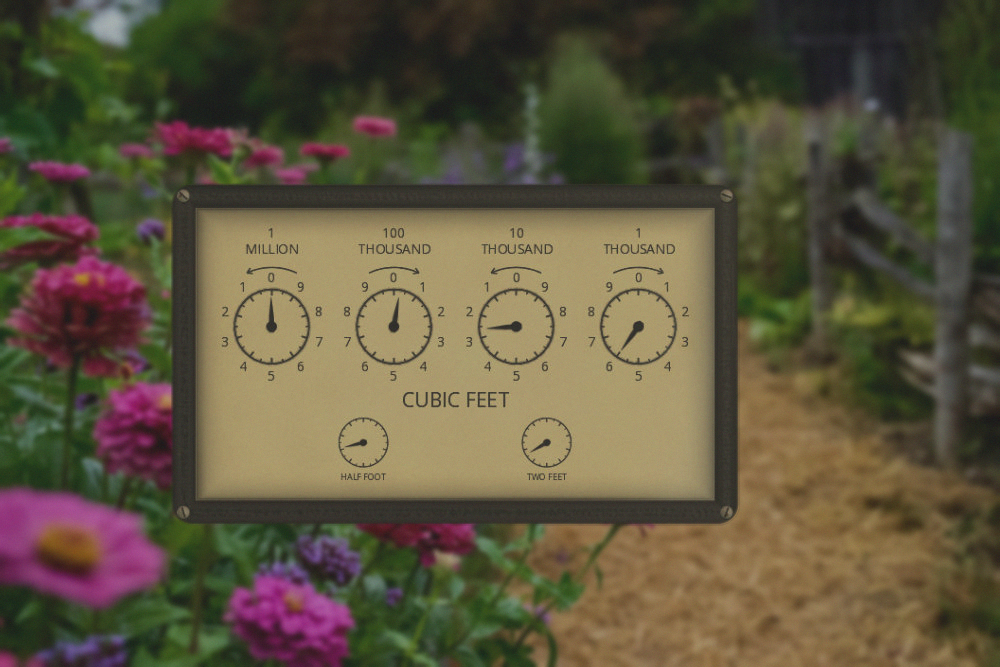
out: 2600 ft³
